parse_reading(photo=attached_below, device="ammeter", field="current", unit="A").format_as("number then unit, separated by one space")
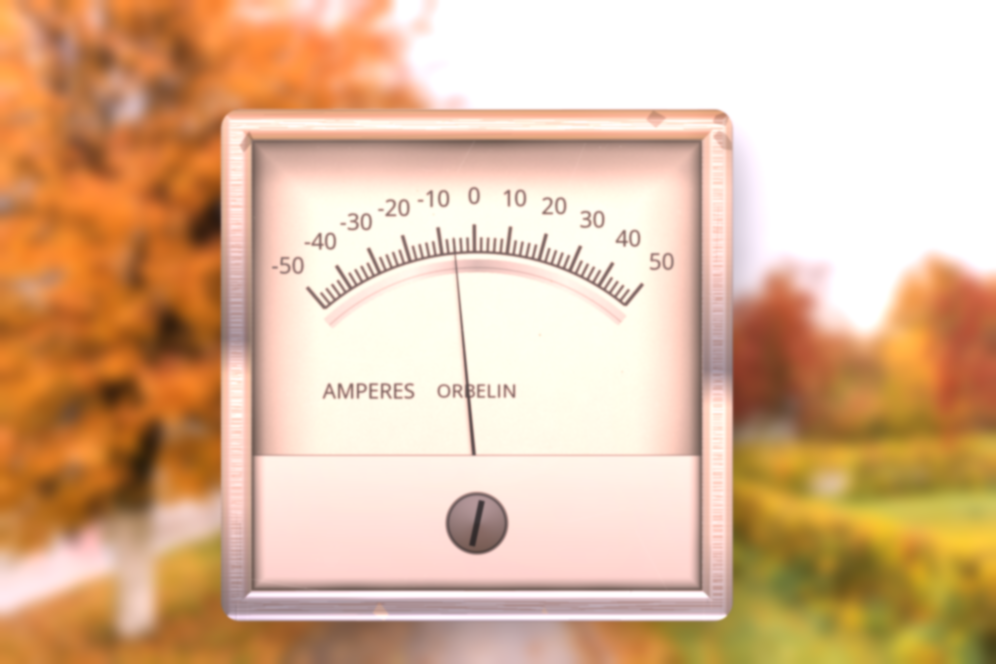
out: -6 A
